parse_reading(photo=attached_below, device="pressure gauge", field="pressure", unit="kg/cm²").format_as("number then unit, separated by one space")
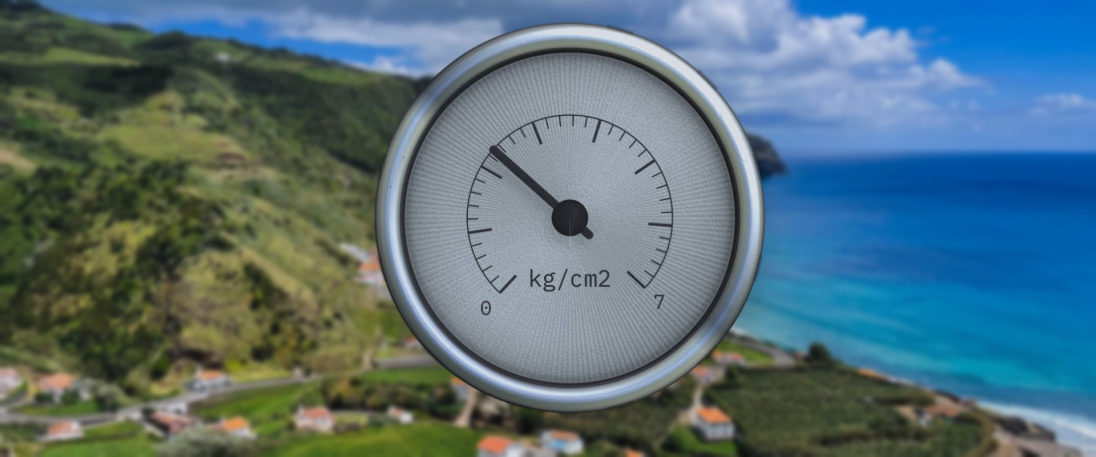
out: 2.3 kg/cm²
